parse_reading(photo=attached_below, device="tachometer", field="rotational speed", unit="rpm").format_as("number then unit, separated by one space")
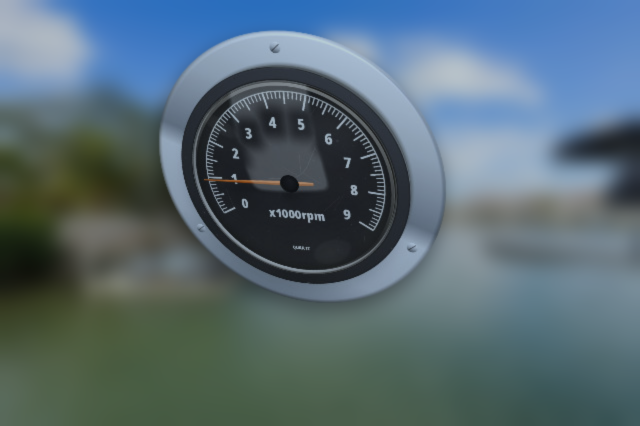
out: 1000 rpm
